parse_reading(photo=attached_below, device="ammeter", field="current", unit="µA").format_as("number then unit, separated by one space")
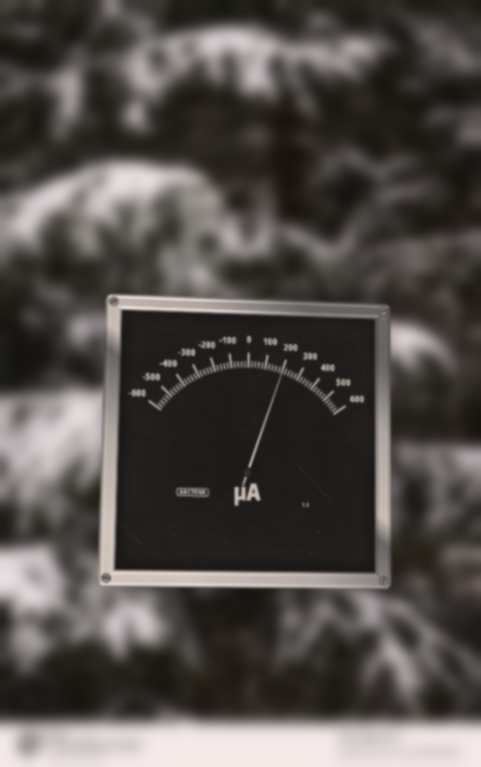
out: 200 µA
